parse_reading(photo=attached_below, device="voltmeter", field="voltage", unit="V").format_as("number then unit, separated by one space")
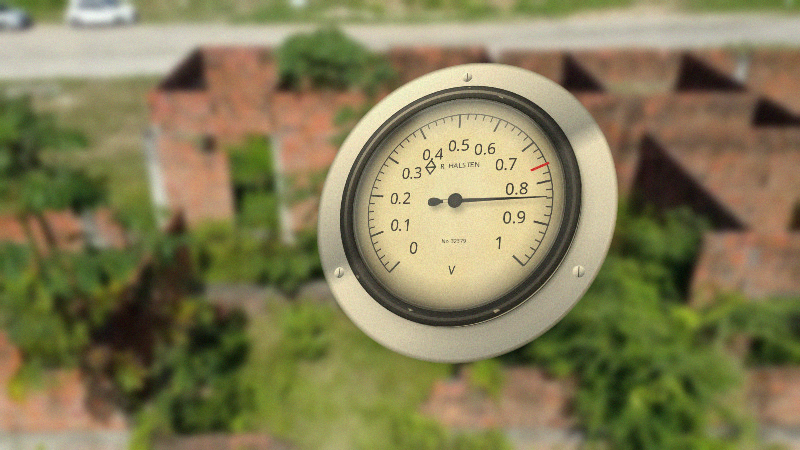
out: 0.84 V
